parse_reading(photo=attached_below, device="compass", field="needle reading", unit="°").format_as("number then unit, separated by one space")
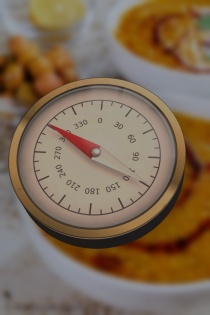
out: 300 °
